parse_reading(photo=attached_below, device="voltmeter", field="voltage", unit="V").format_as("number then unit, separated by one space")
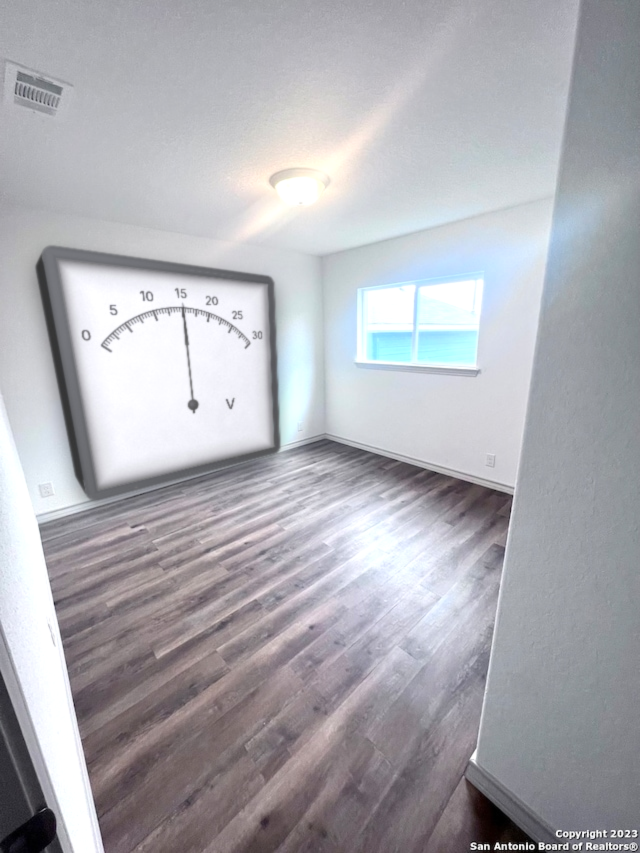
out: 15 V
